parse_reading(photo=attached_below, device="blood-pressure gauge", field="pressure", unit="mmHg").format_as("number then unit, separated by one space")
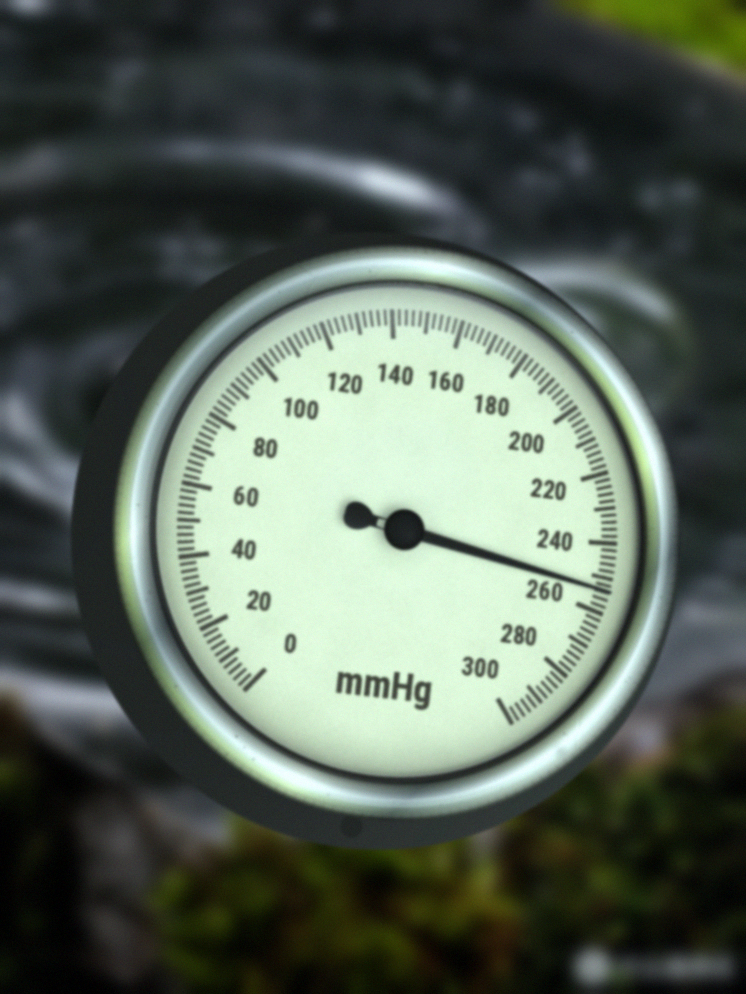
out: 254 mmHg
